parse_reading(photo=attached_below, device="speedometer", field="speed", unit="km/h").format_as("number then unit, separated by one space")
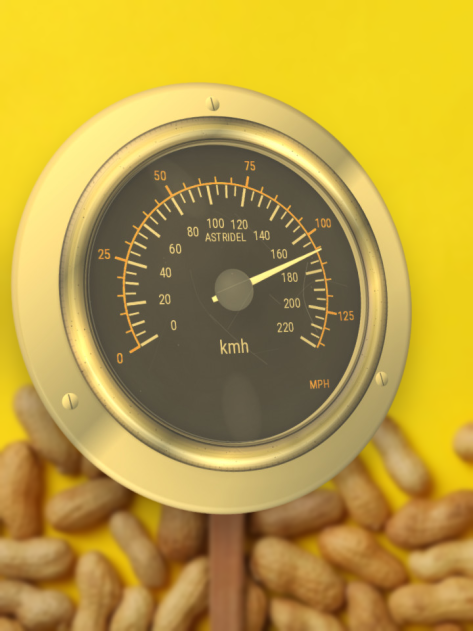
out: 170 km/h
